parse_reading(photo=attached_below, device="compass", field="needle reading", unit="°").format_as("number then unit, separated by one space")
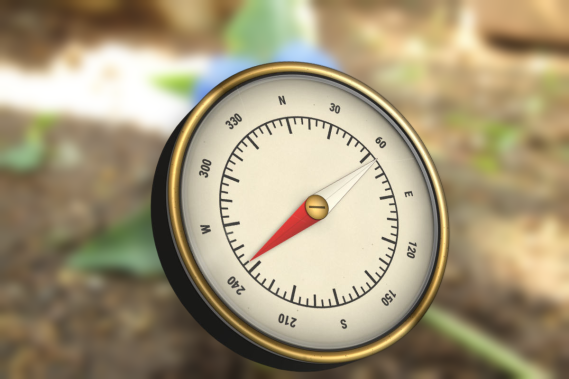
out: 245 °
